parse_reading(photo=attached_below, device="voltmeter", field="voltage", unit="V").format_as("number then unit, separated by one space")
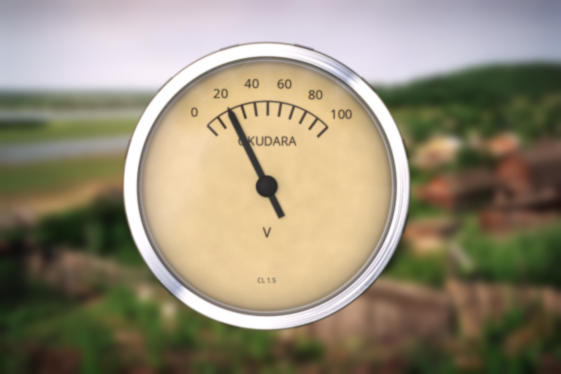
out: 20 V
